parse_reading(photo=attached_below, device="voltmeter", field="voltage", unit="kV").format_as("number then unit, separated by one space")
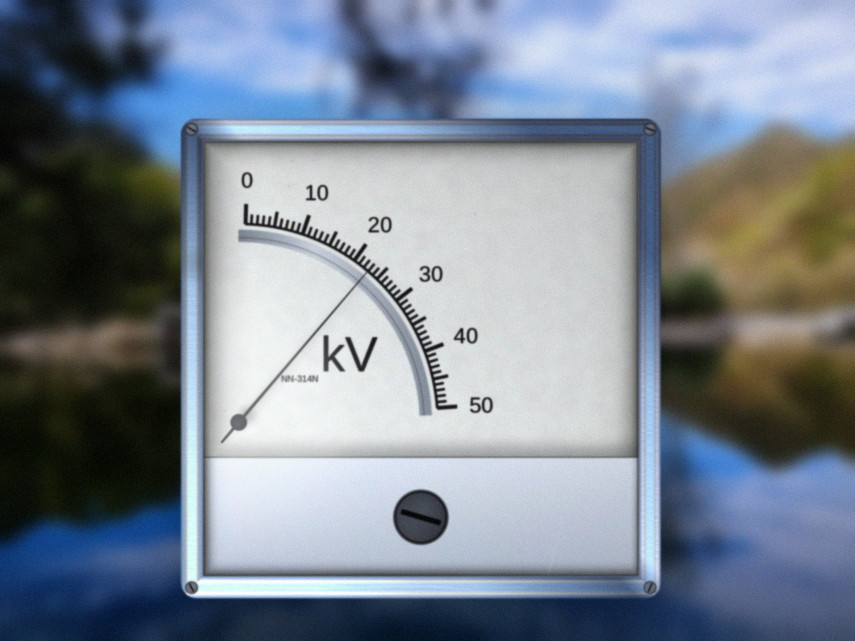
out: 23 kV
